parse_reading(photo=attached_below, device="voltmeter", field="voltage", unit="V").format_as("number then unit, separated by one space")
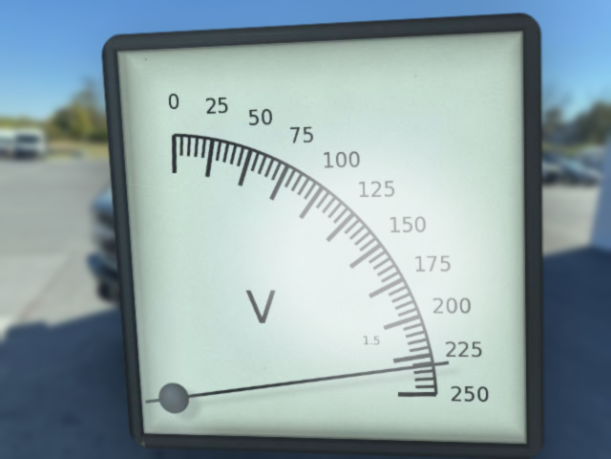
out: 230 V
